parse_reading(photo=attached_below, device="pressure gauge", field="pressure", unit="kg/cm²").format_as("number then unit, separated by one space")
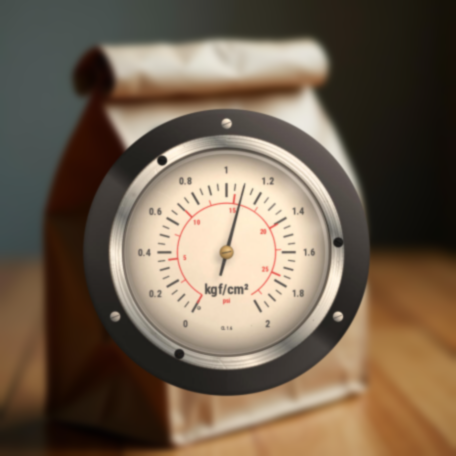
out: 1.1 kg/cm²
